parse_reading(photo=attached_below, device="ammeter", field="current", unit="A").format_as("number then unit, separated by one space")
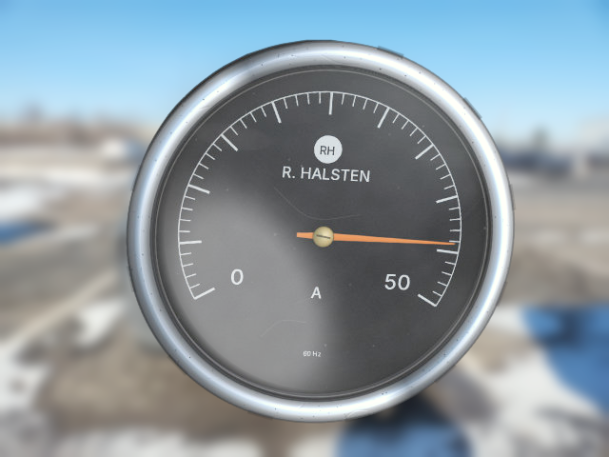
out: 44 A
